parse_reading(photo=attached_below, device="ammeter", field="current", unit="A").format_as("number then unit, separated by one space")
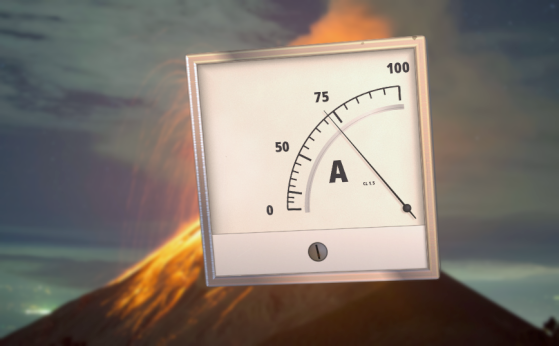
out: 72.5 A
